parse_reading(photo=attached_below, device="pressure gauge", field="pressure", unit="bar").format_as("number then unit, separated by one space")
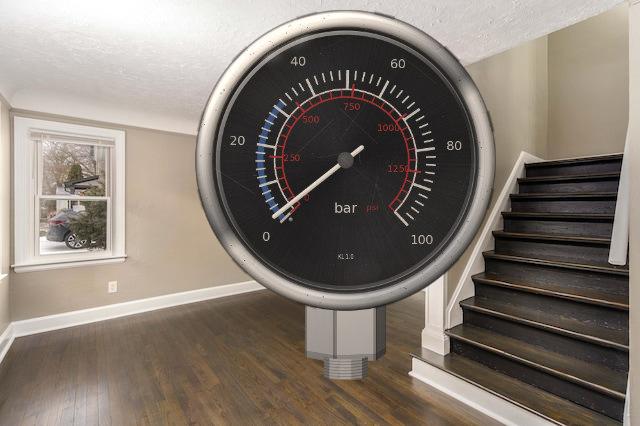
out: 2 bar
